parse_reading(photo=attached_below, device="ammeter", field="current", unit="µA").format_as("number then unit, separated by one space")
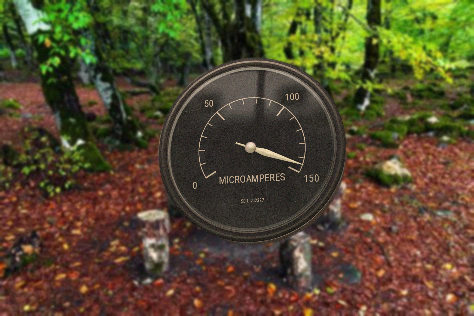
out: 145 µA
